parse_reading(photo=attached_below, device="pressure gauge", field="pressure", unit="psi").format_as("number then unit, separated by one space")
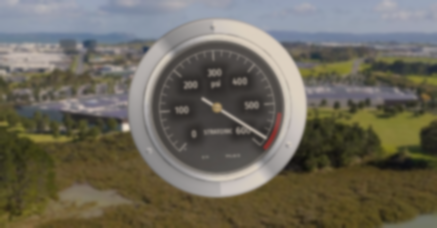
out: 580 psi
